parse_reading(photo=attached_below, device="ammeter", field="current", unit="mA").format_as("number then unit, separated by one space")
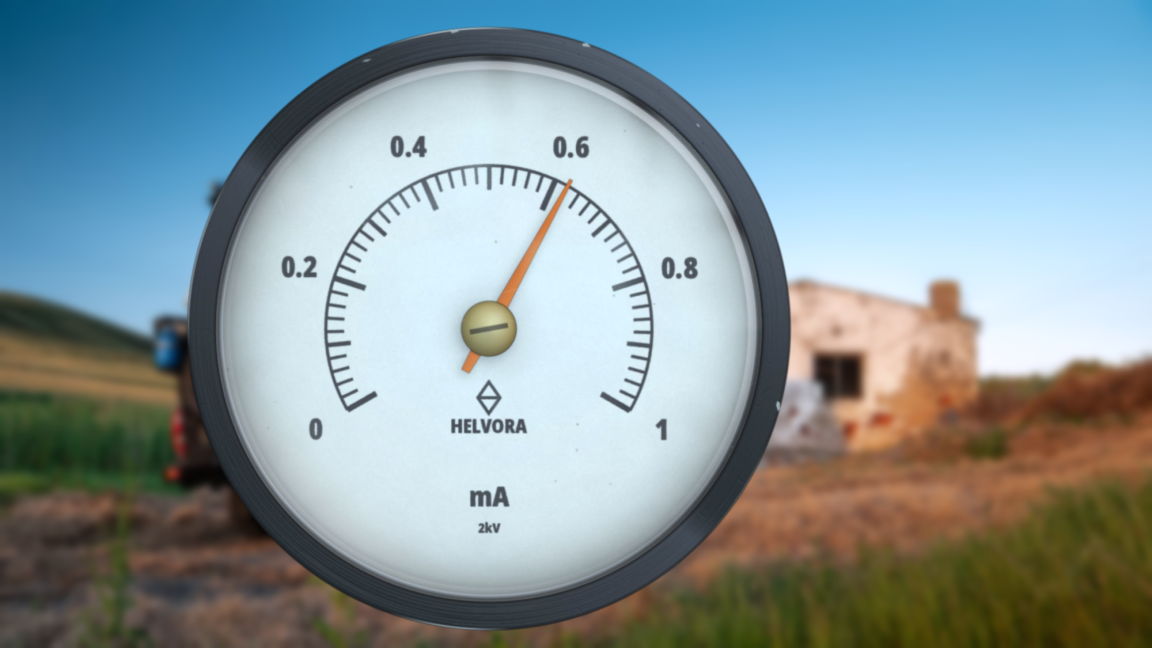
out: 0.62 mA
